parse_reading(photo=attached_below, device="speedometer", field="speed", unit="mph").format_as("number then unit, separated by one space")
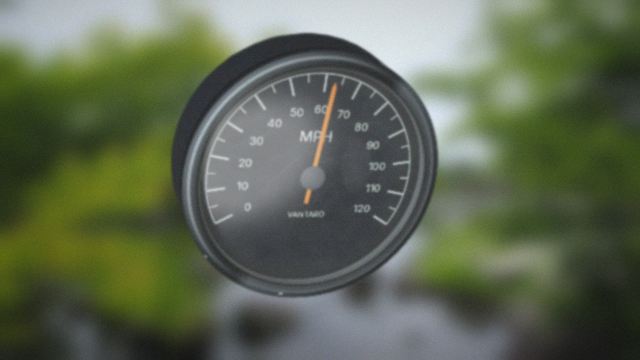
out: 62.5 mph
